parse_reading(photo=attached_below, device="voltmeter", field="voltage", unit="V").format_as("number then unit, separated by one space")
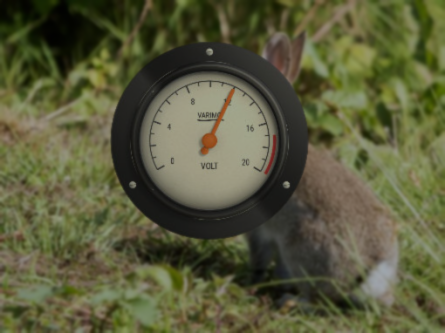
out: 12 V
